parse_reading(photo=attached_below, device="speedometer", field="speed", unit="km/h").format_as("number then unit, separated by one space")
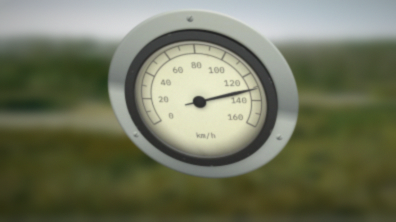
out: 130 km/h
